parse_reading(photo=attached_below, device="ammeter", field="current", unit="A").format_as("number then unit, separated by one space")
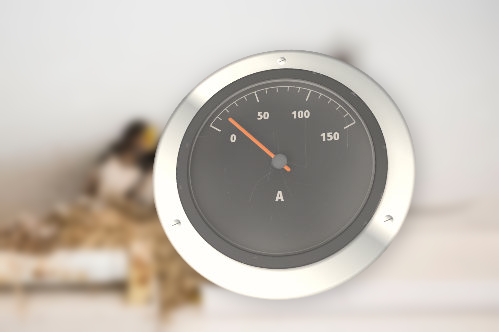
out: 15 A
